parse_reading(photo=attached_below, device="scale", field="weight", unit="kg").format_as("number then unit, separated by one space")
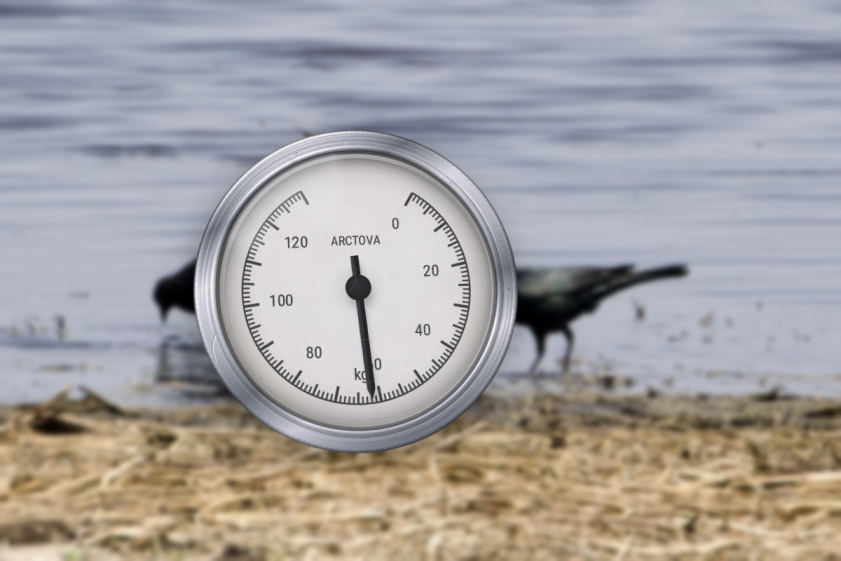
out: 62 kg
